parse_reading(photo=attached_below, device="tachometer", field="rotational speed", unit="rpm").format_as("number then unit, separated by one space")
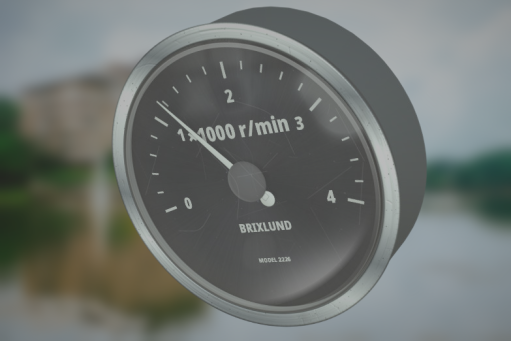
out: 1200 rpm
